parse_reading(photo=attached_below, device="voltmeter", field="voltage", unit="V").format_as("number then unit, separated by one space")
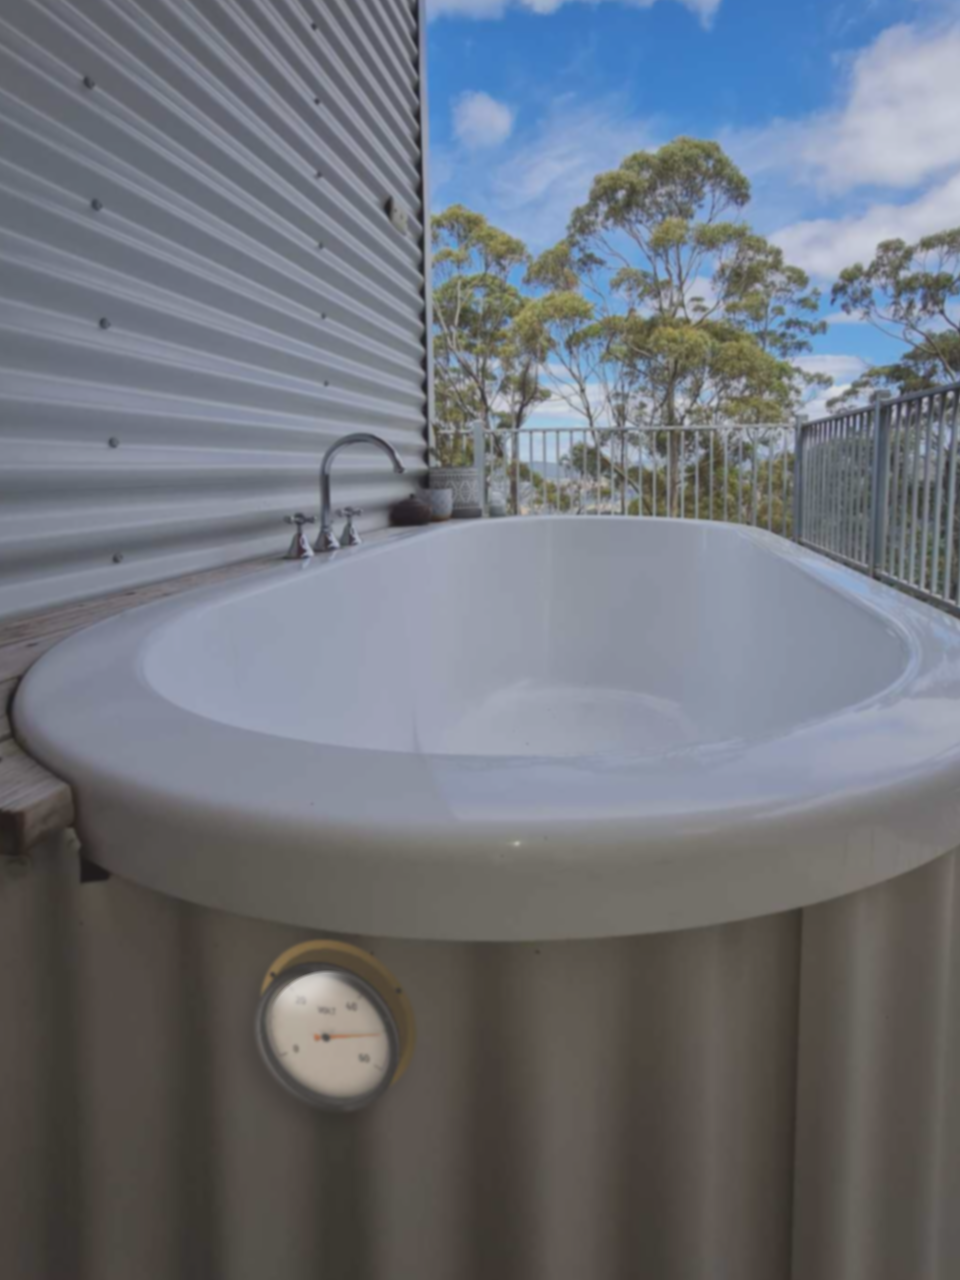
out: 50 V
